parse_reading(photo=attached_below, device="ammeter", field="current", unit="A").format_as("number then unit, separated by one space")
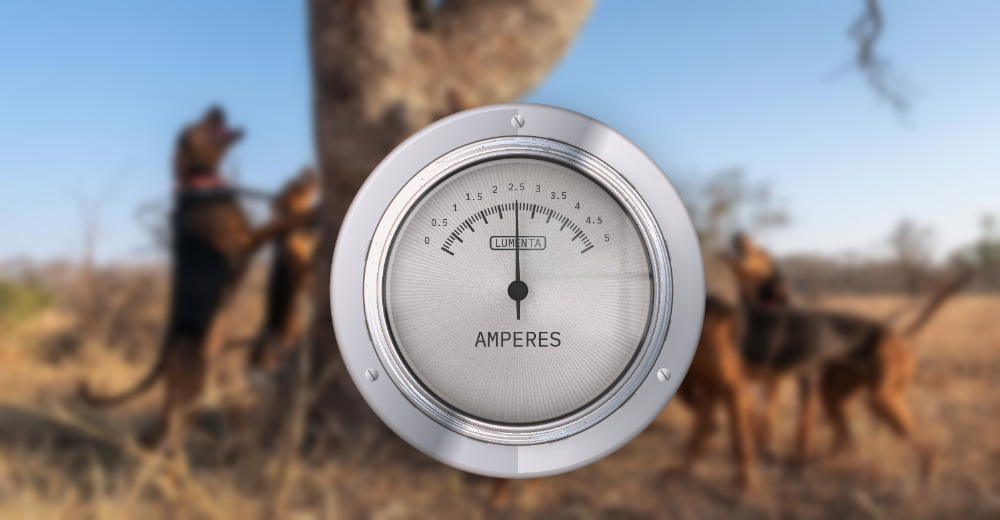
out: 2.5 A
